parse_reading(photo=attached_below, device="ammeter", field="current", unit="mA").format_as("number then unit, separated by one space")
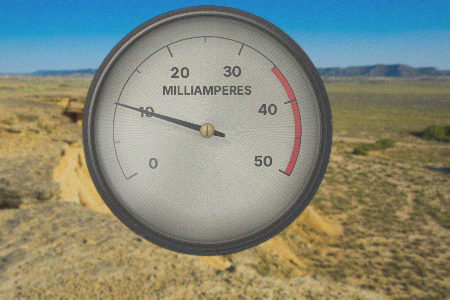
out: 10 mA
